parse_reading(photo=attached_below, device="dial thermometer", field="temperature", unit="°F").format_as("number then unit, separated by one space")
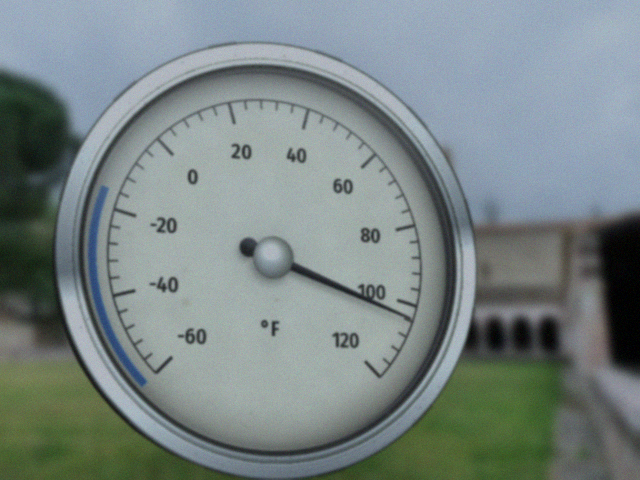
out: 104 °F
